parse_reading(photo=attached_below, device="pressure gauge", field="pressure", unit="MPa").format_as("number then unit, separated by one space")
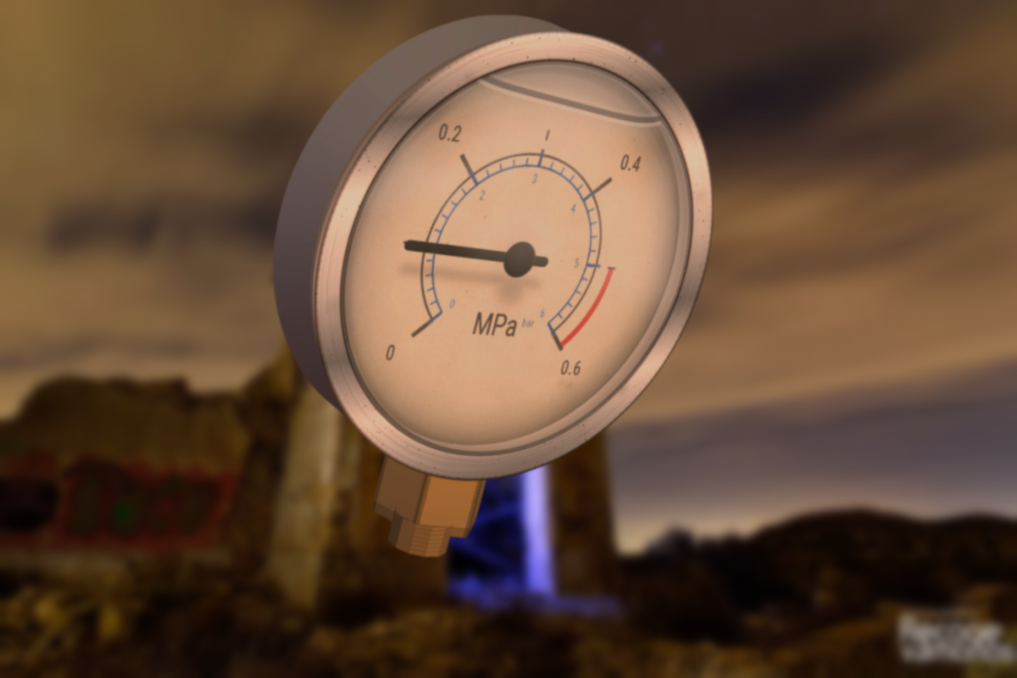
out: 0.1 MPa
